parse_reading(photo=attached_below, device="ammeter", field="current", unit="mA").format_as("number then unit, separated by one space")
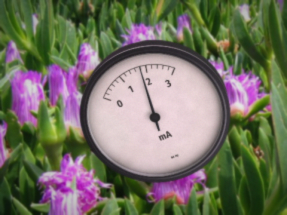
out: 1.8 mA
